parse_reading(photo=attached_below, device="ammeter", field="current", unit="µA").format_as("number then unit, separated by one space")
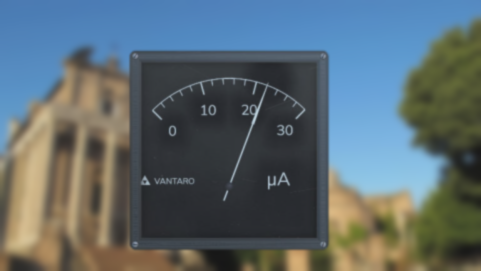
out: 22 µA
